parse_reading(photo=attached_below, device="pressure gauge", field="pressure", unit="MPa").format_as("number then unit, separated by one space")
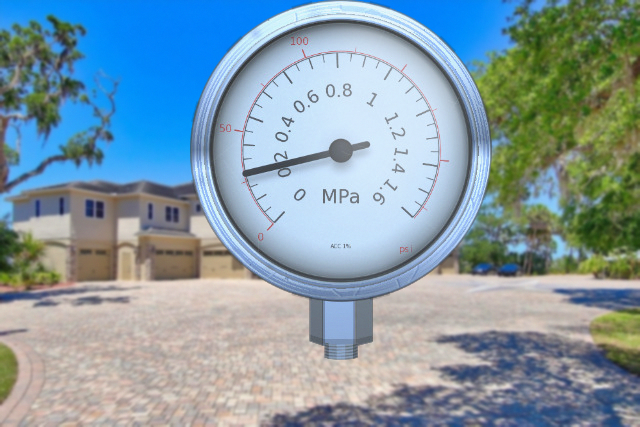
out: 0.2 MPa
